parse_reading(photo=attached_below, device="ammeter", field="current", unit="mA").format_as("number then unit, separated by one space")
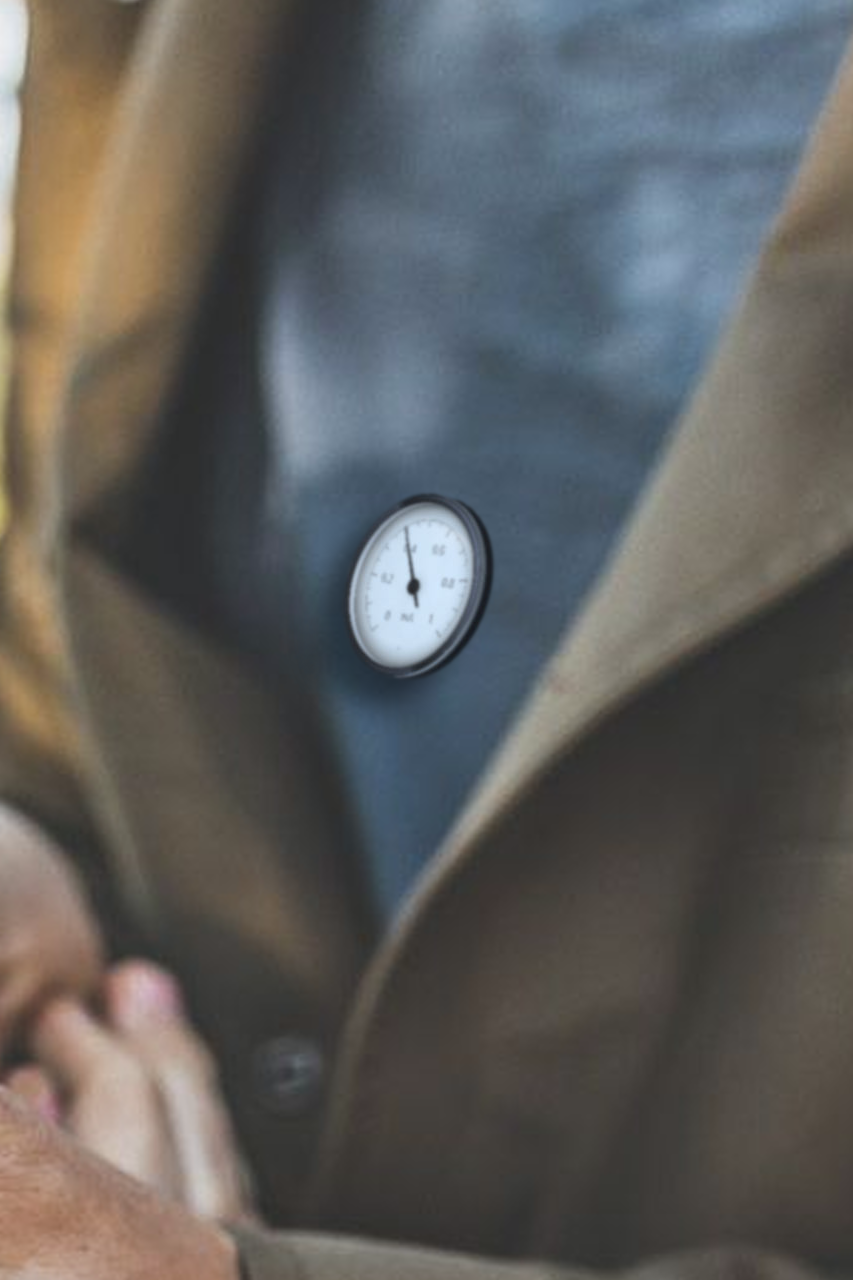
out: 0.4 mA
